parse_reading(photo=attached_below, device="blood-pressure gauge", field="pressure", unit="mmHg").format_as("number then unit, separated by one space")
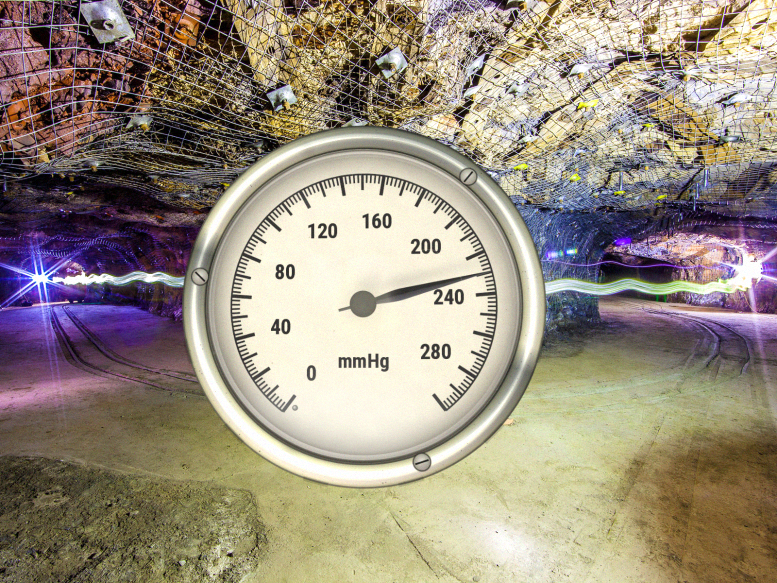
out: 230 mmHg
